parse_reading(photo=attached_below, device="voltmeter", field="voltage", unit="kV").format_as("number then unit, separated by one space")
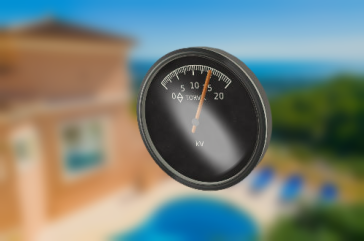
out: 15 kV
